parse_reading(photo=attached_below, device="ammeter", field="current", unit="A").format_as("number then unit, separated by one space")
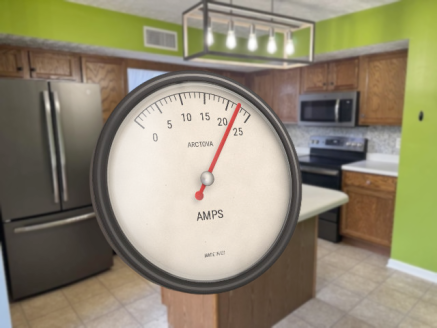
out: 22 A
